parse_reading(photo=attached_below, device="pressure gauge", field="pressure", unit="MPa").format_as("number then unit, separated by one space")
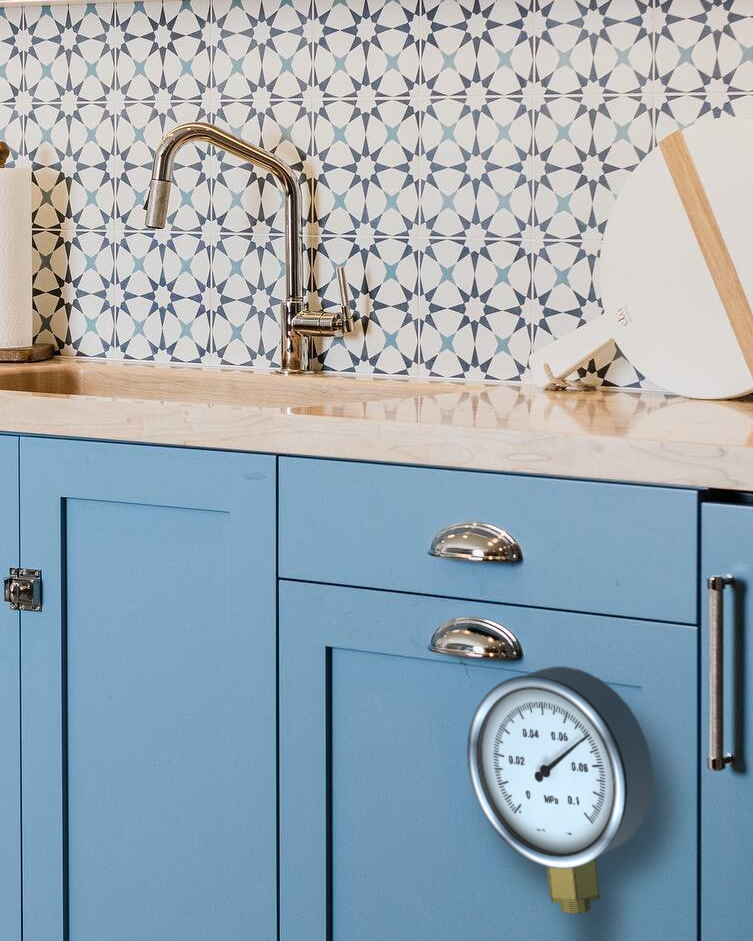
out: 0.07 MPa
